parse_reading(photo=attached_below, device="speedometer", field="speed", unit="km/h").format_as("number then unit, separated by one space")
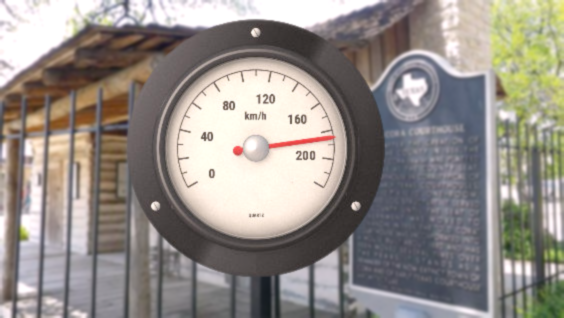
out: 185 km/h
